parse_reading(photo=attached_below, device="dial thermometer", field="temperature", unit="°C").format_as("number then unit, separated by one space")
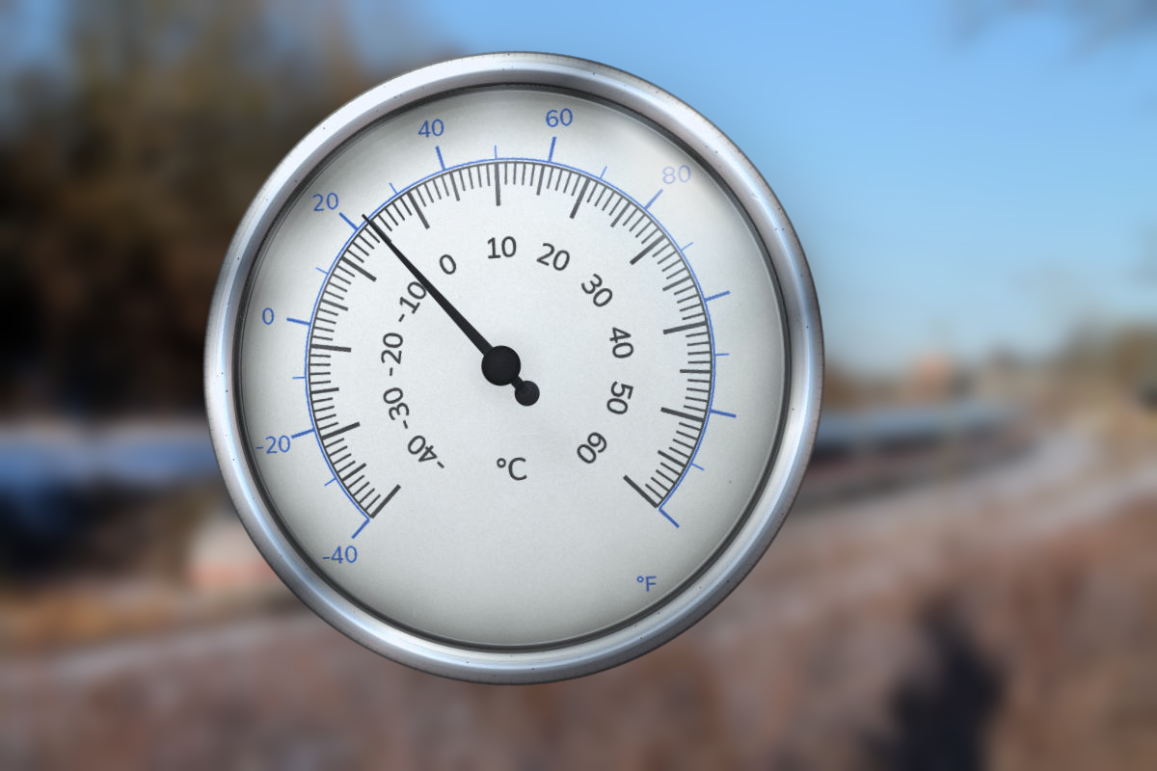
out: -5 °C
